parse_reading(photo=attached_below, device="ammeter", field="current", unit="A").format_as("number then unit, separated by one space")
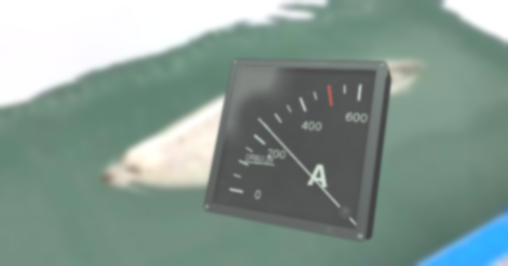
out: 250 A
